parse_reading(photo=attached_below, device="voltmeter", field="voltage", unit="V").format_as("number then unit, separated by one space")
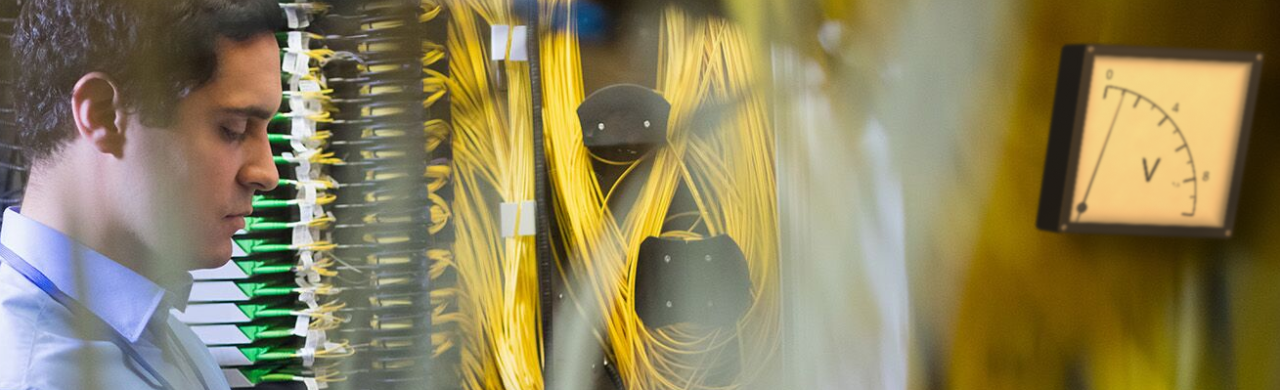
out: 1 V
